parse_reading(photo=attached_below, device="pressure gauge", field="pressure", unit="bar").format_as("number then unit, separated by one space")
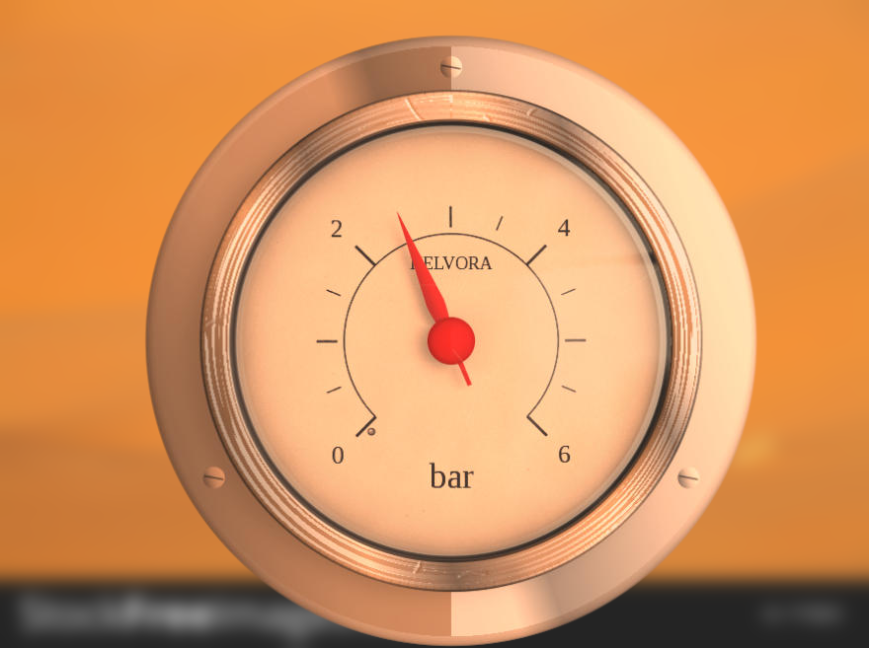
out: 2.5 bar
